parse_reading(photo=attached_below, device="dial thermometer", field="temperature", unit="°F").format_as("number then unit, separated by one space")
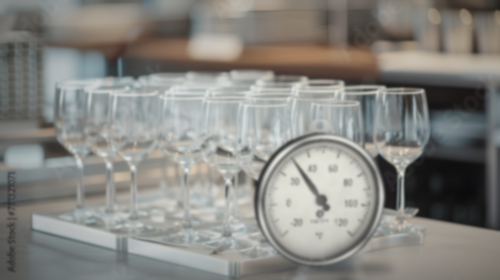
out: 30 °F
